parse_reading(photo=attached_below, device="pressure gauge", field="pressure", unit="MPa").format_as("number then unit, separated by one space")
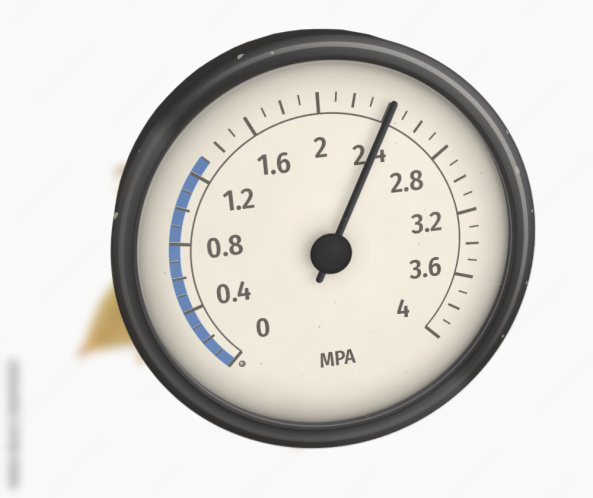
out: 2.4 MPa
